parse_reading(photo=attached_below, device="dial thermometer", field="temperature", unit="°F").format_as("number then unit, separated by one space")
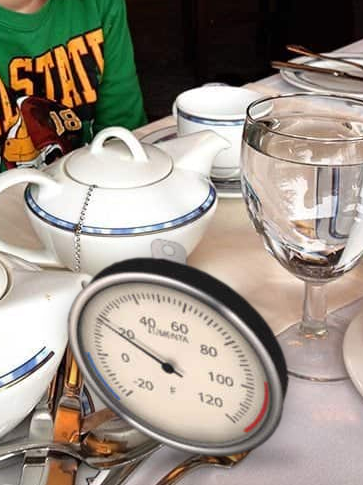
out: 20 °F
